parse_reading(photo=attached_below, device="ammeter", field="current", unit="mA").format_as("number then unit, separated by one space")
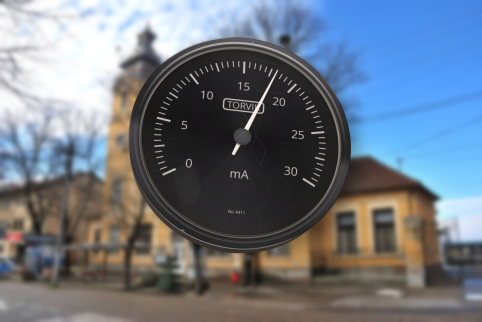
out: 18 mA
